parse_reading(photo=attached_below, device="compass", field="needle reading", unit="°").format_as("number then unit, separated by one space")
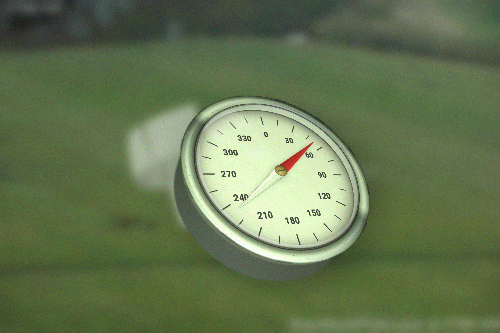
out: 52.5 °
